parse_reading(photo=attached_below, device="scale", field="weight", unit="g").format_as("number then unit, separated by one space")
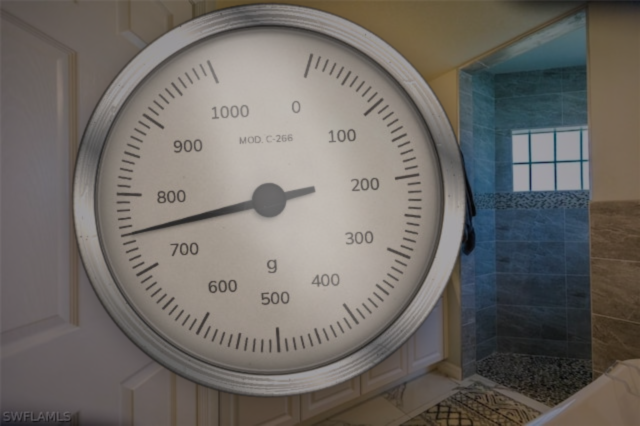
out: 750 g
